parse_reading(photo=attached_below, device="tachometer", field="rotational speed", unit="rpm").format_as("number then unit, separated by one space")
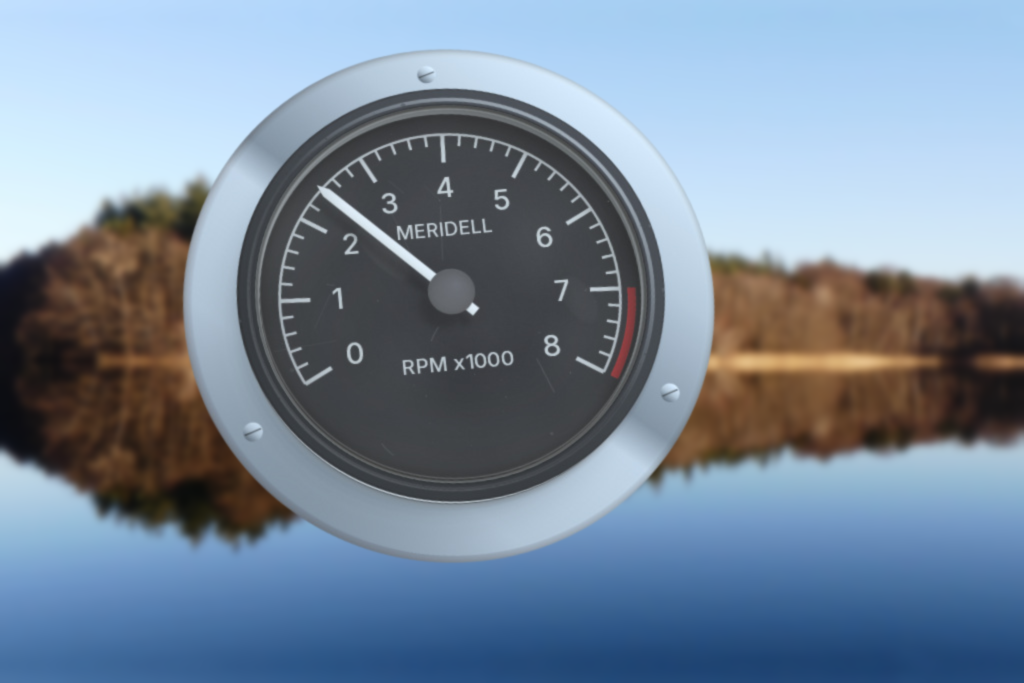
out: 2400 rpm
